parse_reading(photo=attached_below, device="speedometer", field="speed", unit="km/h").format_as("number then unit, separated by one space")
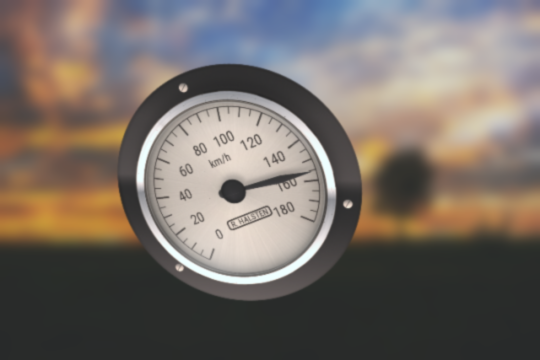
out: 155 km/h
